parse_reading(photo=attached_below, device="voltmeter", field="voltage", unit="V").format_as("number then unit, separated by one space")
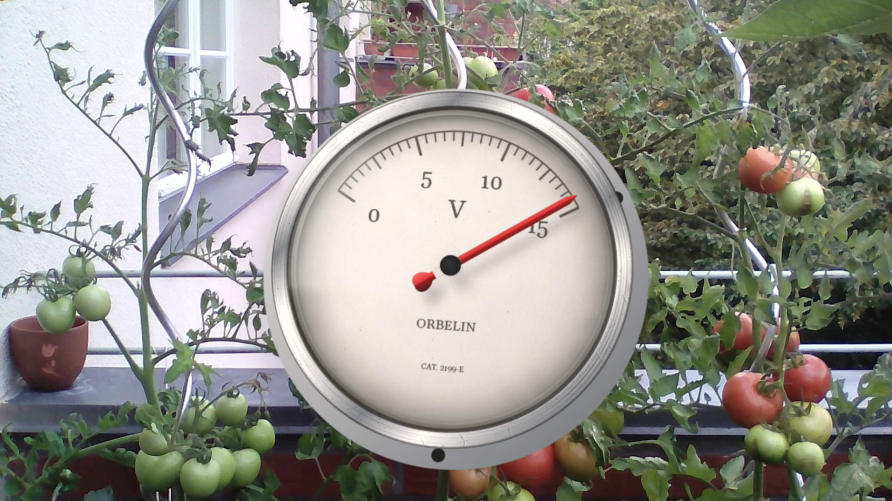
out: 14.5 V
